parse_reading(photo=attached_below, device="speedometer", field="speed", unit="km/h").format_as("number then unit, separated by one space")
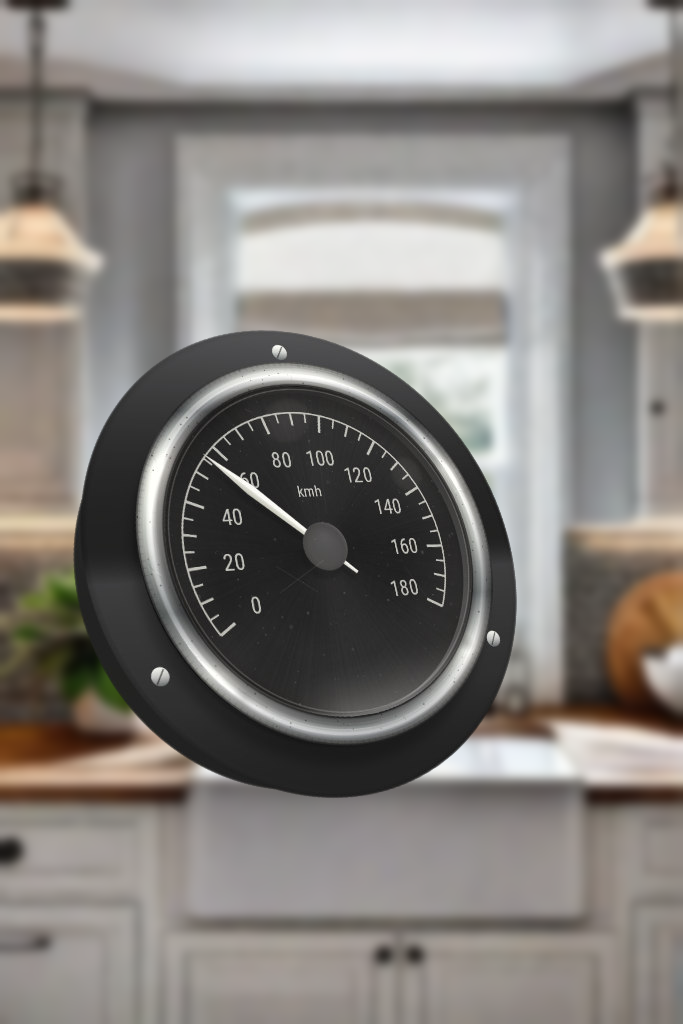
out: 55 km/h
